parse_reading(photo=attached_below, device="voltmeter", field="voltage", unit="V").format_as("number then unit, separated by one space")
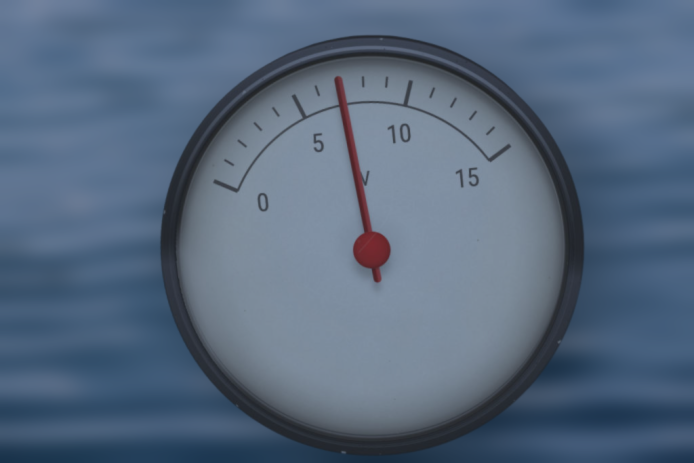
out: 7 V
